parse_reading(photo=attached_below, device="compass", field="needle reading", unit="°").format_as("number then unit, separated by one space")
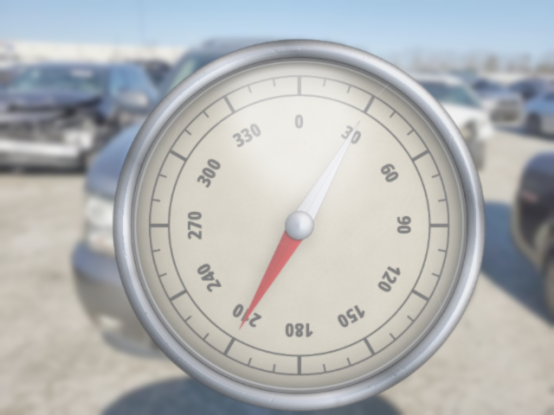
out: 210 °
